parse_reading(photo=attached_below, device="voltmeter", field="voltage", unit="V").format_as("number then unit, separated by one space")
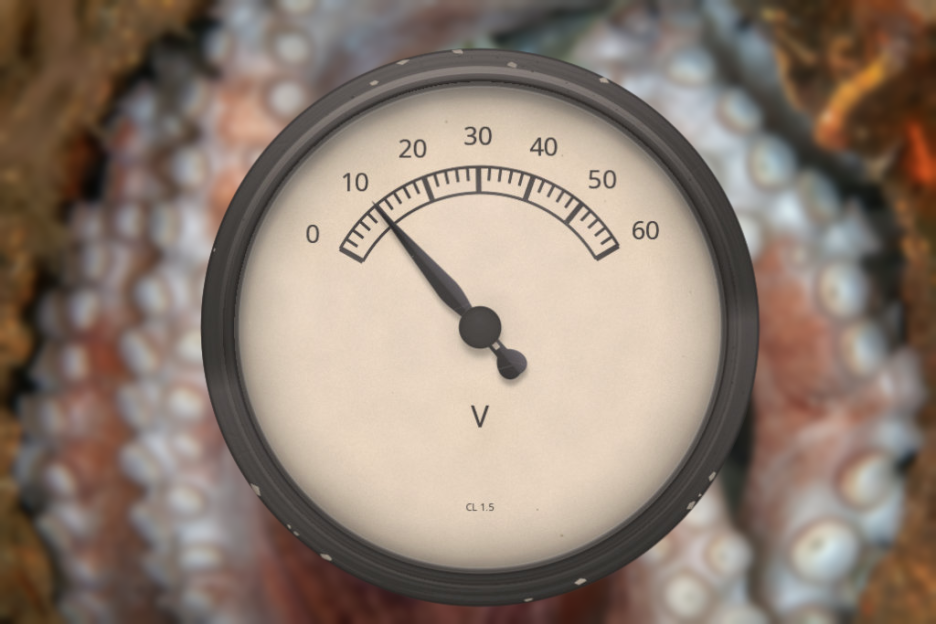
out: 10 V
